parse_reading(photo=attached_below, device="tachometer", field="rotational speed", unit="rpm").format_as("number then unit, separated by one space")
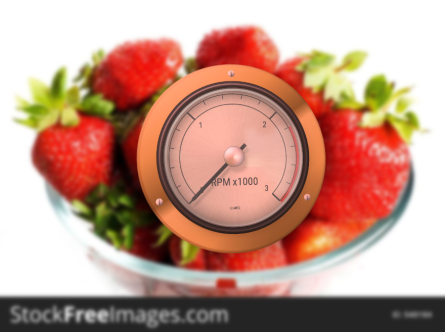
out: 0 rpm
